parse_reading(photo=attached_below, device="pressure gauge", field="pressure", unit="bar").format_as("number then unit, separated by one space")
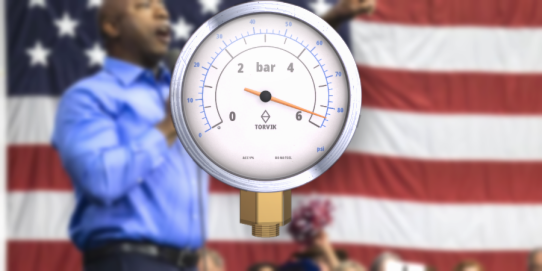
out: 5.75 bar
